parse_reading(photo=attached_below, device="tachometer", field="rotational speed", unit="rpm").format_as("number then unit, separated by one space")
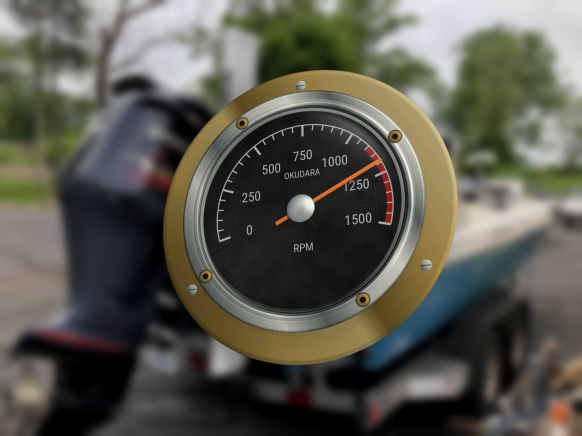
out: 1200 rpm
